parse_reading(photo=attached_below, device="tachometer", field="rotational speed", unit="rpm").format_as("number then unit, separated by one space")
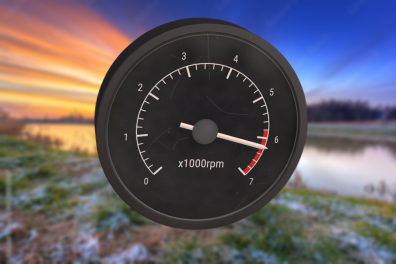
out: 6200 rpm
